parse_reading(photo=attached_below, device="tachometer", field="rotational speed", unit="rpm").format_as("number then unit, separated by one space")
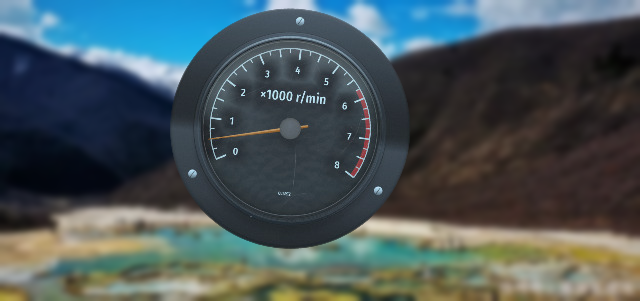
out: 500 rpm
